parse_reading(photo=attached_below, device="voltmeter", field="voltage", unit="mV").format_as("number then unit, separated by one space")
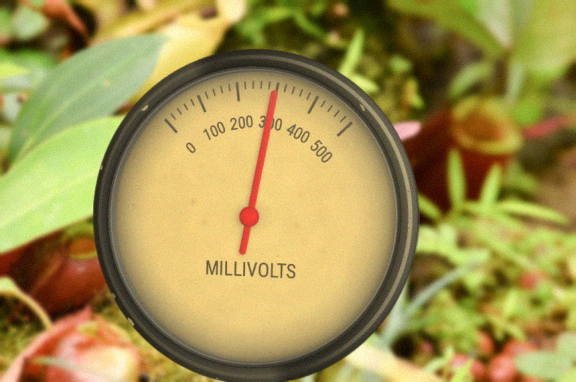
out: 300 mV
